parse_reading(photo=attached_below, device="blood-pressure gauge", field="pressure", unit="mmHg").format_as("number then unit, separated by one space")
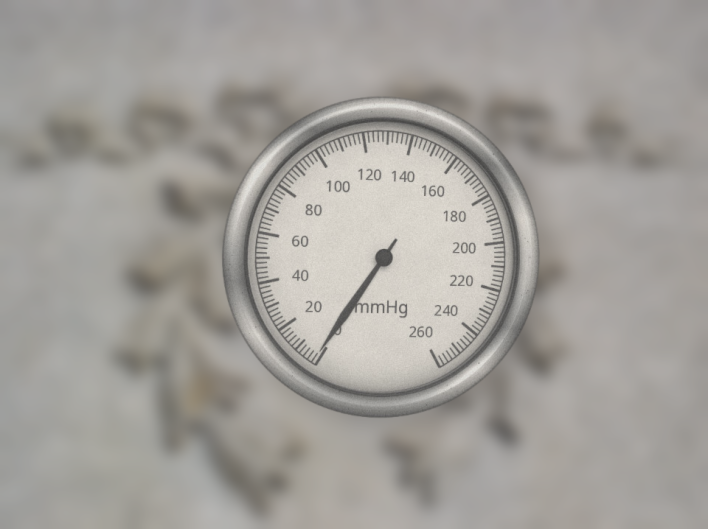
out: 2 mmHg
